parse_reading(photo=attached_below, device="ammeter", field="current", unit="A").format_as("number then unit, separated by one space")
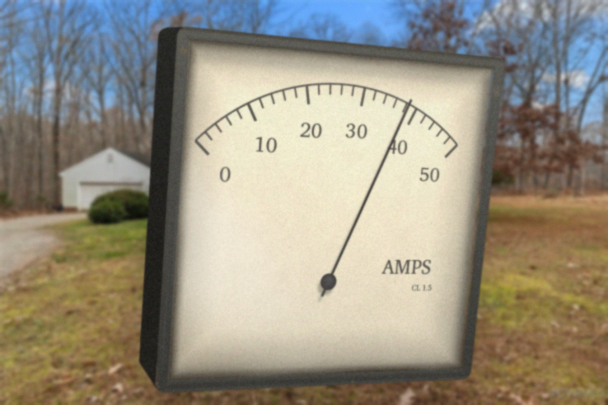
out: 38 A
